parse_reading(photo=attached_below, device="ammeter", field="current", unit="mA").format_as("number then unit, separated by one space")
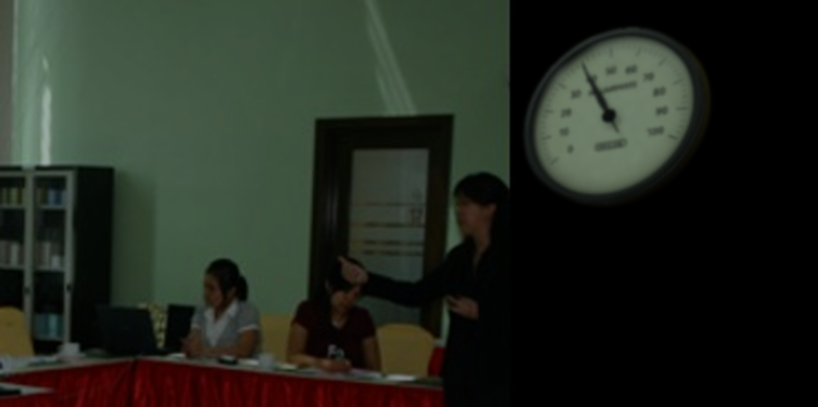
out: 40 mA
